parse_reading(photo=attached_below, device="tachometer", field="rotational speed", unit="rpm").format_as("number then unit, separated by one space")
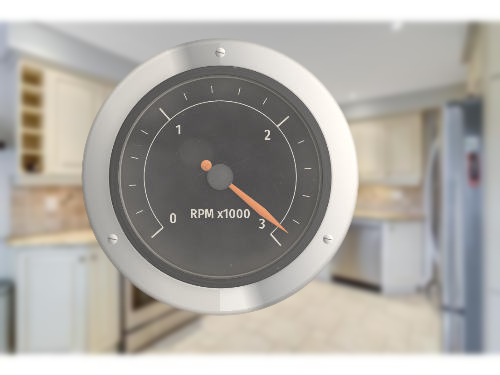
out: 2900 rpm
